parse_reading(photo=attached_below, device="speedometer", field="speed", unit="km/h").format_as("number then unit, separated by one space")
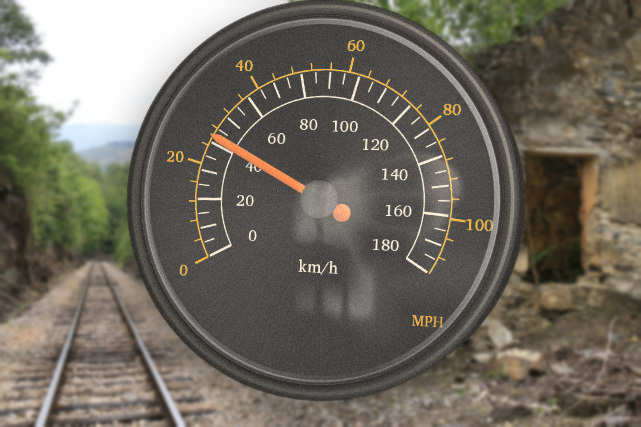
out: 42.5 km/h
